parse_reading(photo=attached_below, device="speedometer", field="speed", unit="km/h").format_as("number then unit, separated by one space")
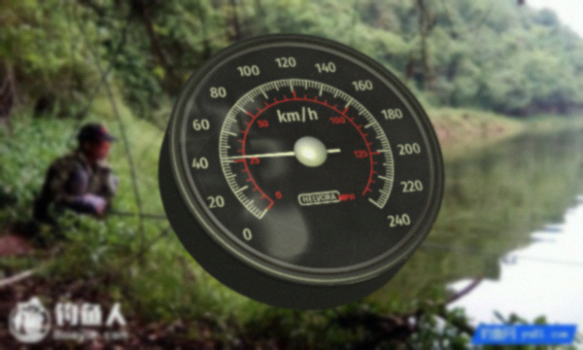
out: 40 km/h
